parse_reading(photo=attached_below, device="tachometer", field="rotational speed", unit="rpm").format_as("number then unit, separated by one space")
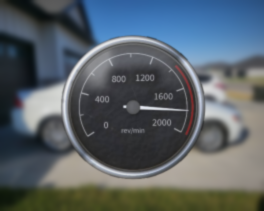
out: 1800 rpm
